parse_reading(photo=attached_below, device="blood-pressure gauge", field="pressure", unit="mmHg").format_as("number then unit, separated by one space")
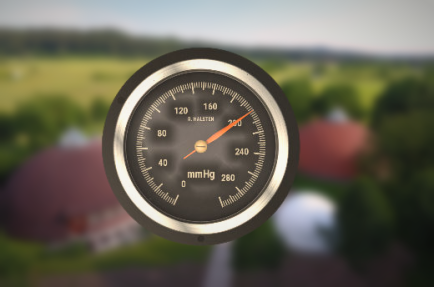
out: 200 mmHg
